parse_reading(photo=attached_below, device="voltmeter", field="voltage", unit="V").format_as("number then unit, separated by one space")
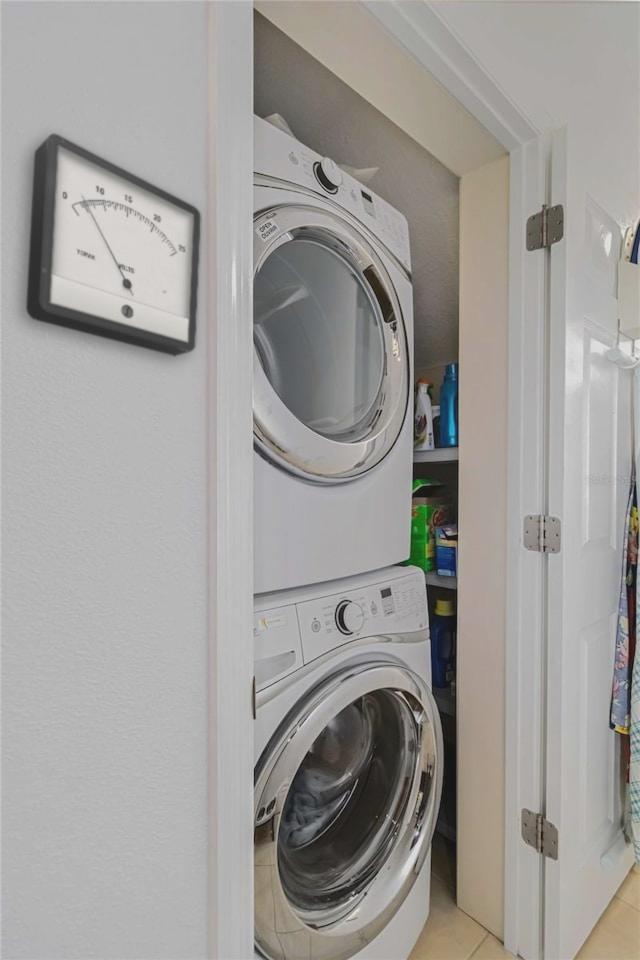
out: 5 V
